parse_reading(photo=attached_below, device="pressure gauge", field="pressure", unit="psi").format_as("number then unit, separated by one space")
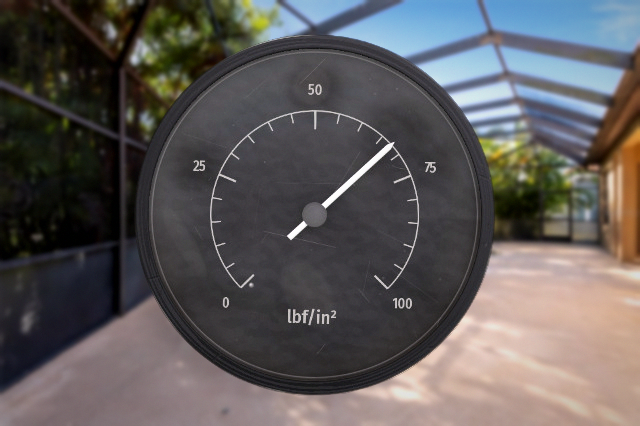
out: 67.5 psi
